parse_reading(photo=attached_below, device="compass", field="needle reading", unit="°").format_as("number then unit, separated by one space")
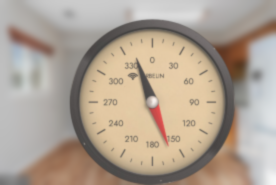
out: 160 °
